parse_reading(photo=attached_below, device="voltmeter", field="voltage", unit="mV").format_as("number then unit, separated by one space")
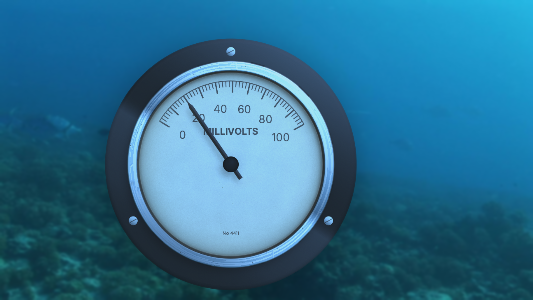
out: 20 mV
